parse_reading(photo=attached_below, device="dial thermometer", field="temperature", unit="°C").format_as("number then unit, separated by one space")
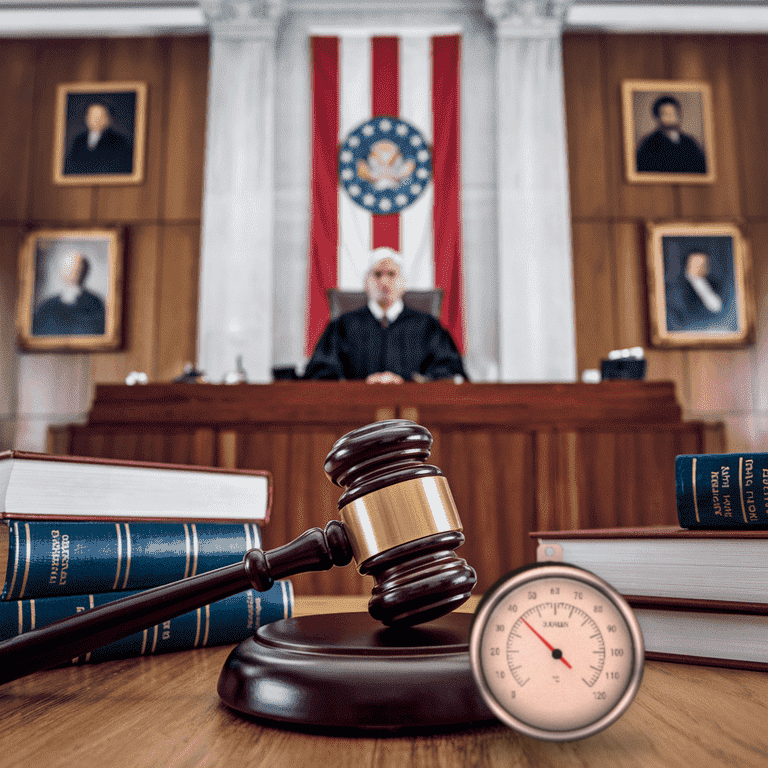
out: 40 °C
